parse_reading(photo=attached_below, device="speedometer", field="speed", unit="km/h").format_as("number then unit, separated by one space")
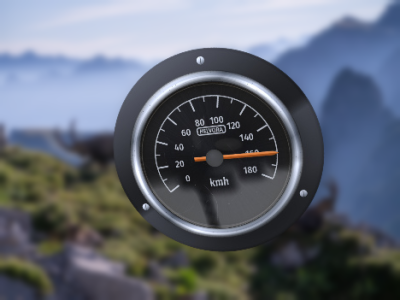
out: 160 km/h
